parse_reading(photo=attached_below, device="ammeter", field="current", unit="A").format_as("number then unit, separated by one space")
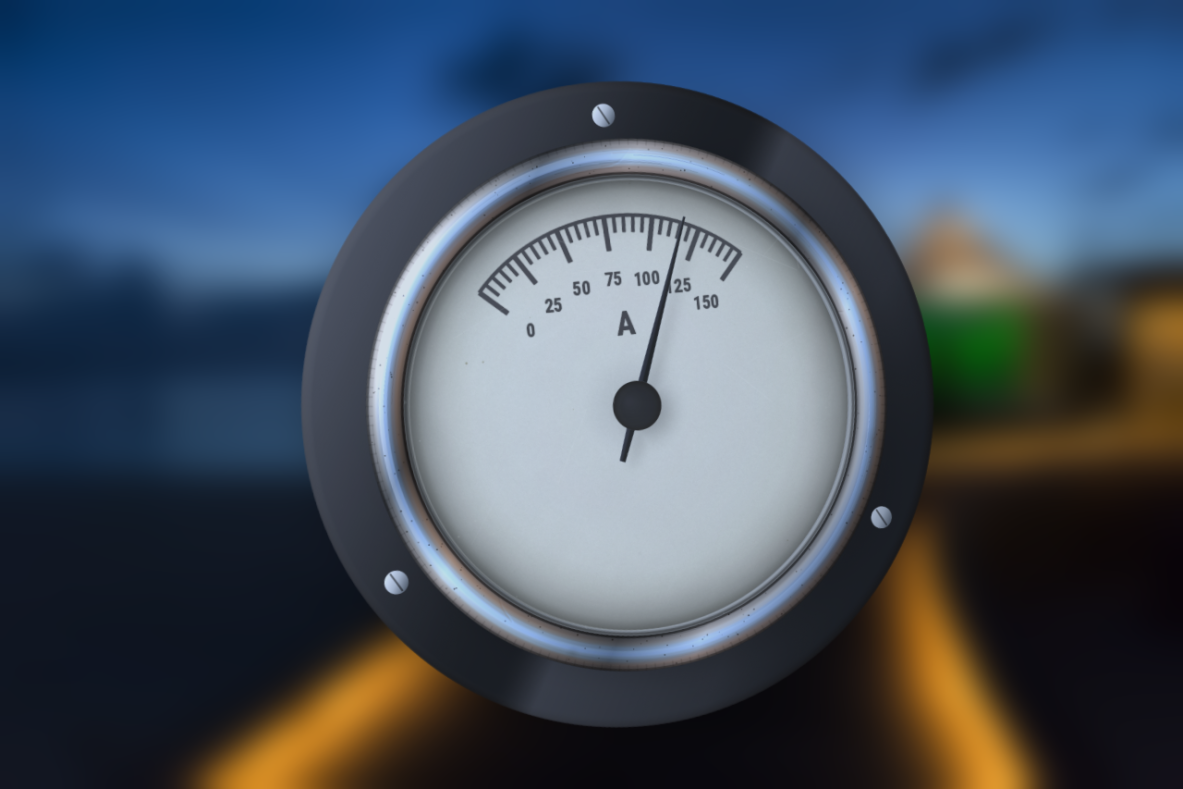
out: 115 A
